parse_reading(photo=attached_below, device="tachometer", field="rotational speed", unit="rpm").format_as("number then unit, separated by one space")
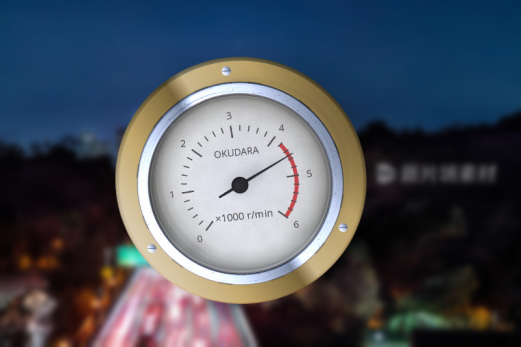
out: 4500 rpm
